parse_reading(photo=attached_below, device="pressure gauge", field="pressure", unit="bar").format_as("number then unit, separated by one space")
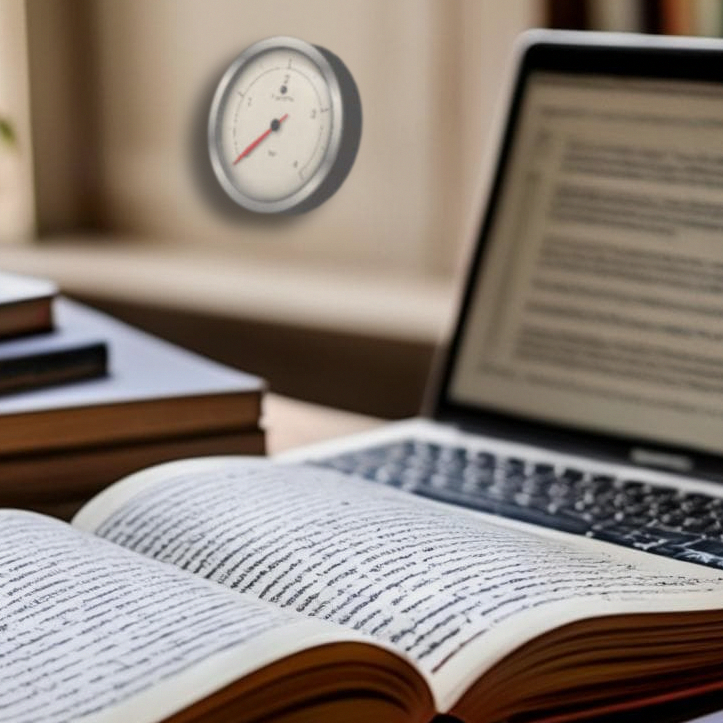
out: 0 bar
